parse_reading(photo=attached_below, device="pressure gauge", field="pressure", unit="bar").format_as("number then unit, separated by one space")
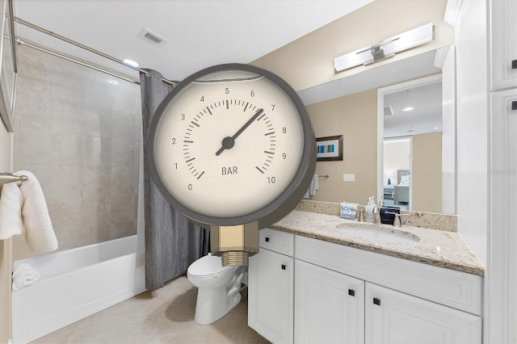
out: 6.8 bar
